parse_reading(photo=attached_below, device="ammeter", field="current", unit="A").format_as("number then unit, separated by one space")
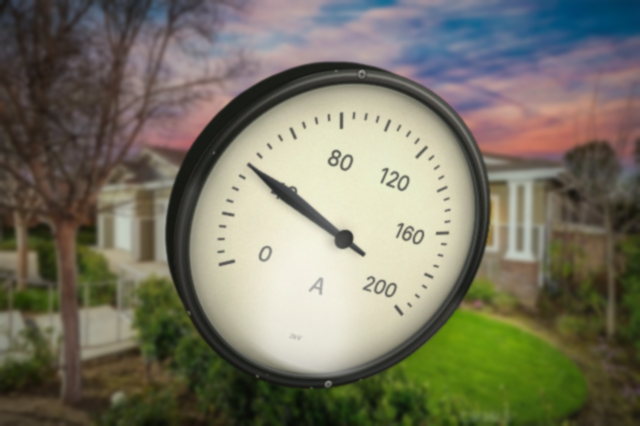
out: 40 A
